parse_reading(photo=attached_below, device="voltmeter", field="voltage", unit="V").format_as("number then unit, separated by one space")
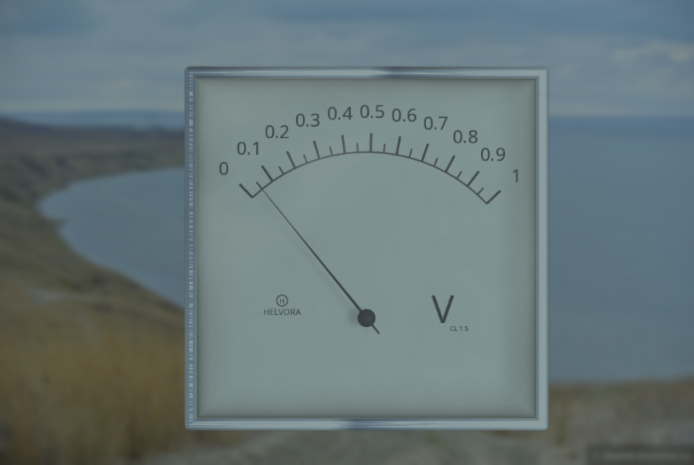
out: 0.05 V
